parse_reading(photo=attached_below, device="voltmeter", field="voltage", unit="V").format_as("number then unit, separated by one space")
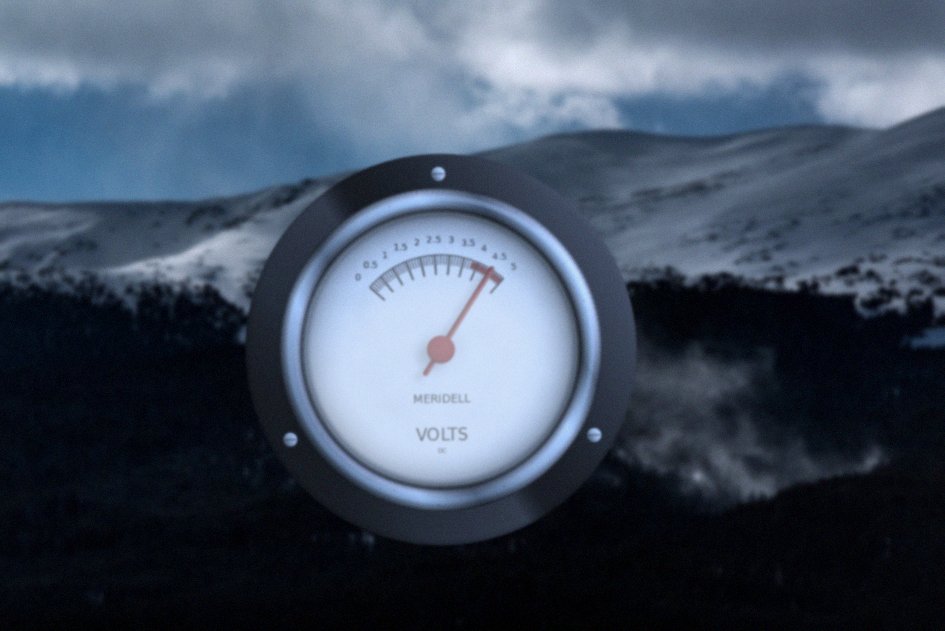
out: 4.5 V
